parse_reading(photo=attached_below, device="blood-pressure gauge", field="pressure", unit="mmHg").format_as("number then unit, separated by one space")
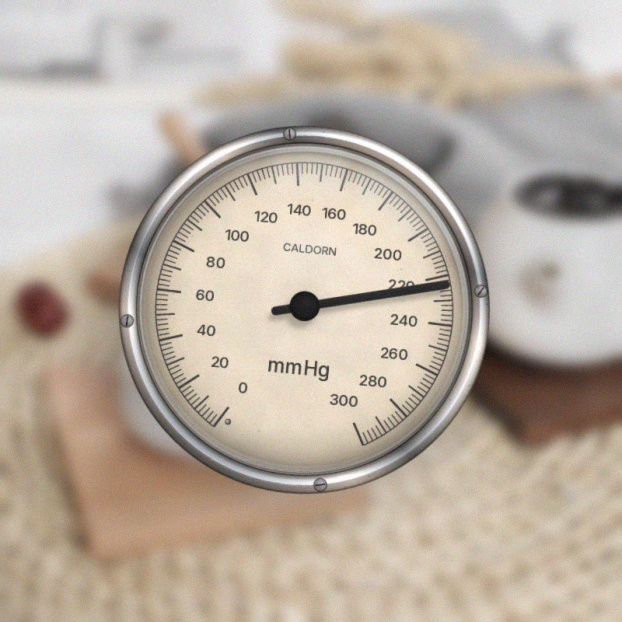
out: 224 mmHg
